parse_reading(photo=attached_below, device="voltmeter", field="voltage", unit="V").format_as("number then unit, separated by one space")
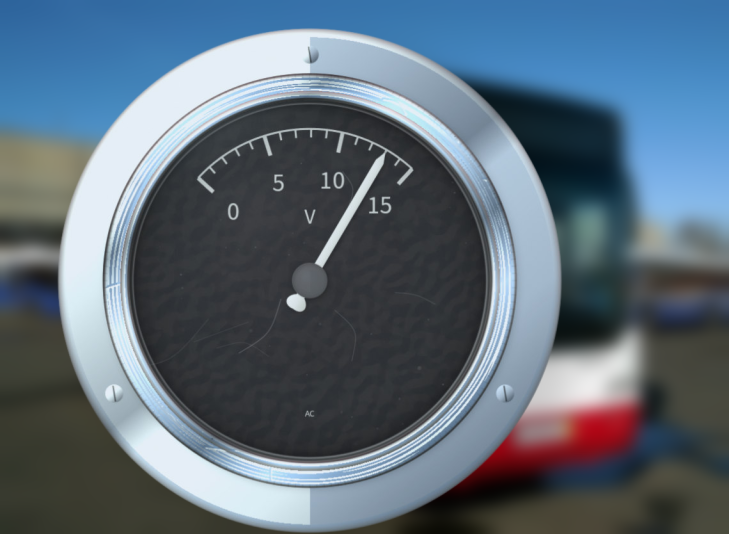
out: 13 V
